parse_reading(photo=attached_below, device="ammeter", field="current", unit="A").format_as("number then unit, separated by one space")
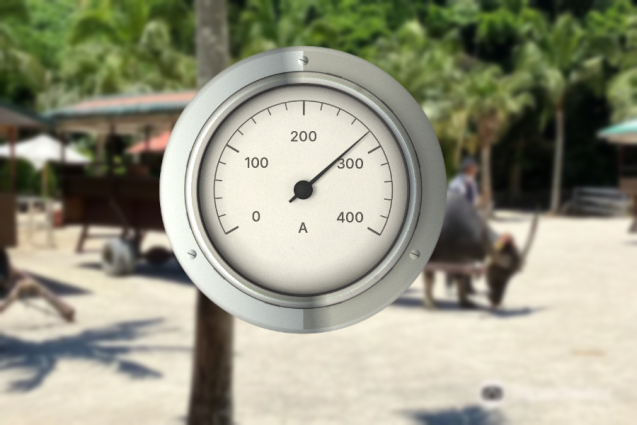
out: 280 A
